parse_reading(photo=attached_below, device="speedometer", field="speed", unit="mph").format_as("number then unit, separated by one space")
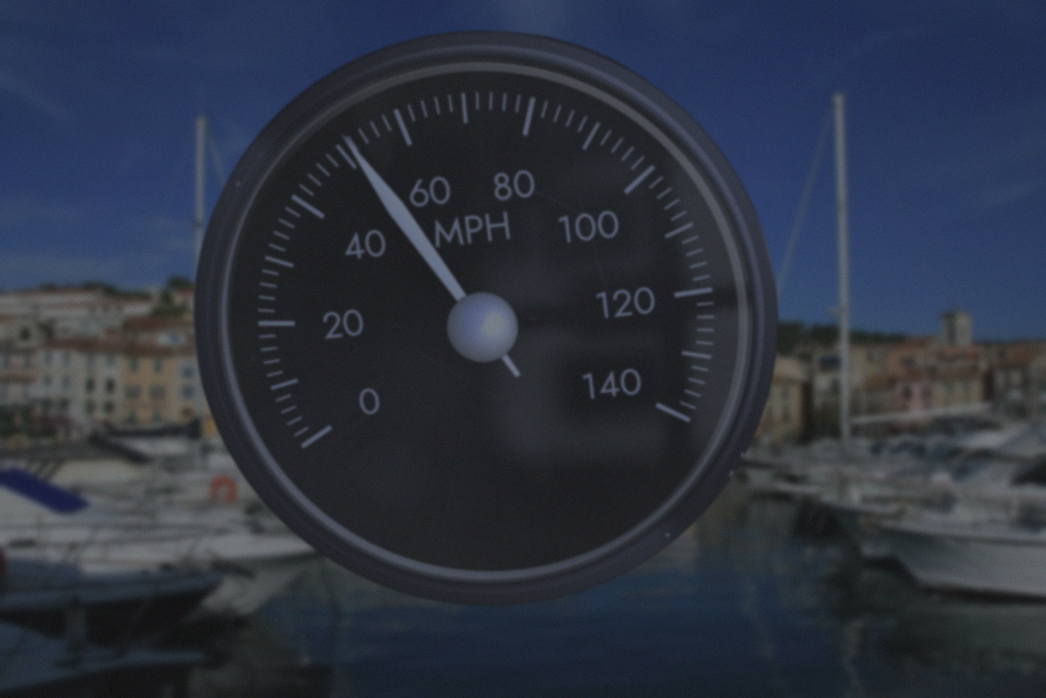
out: 52 mph
